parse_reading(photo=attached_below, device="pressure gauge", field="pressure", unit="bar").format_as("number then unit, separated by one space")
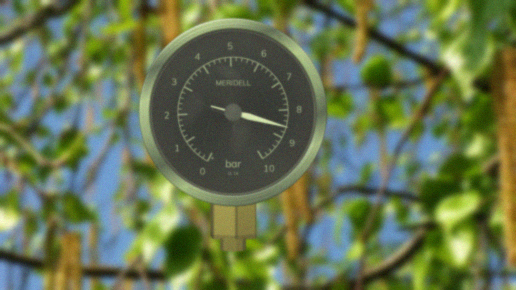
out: 8.6 bar
